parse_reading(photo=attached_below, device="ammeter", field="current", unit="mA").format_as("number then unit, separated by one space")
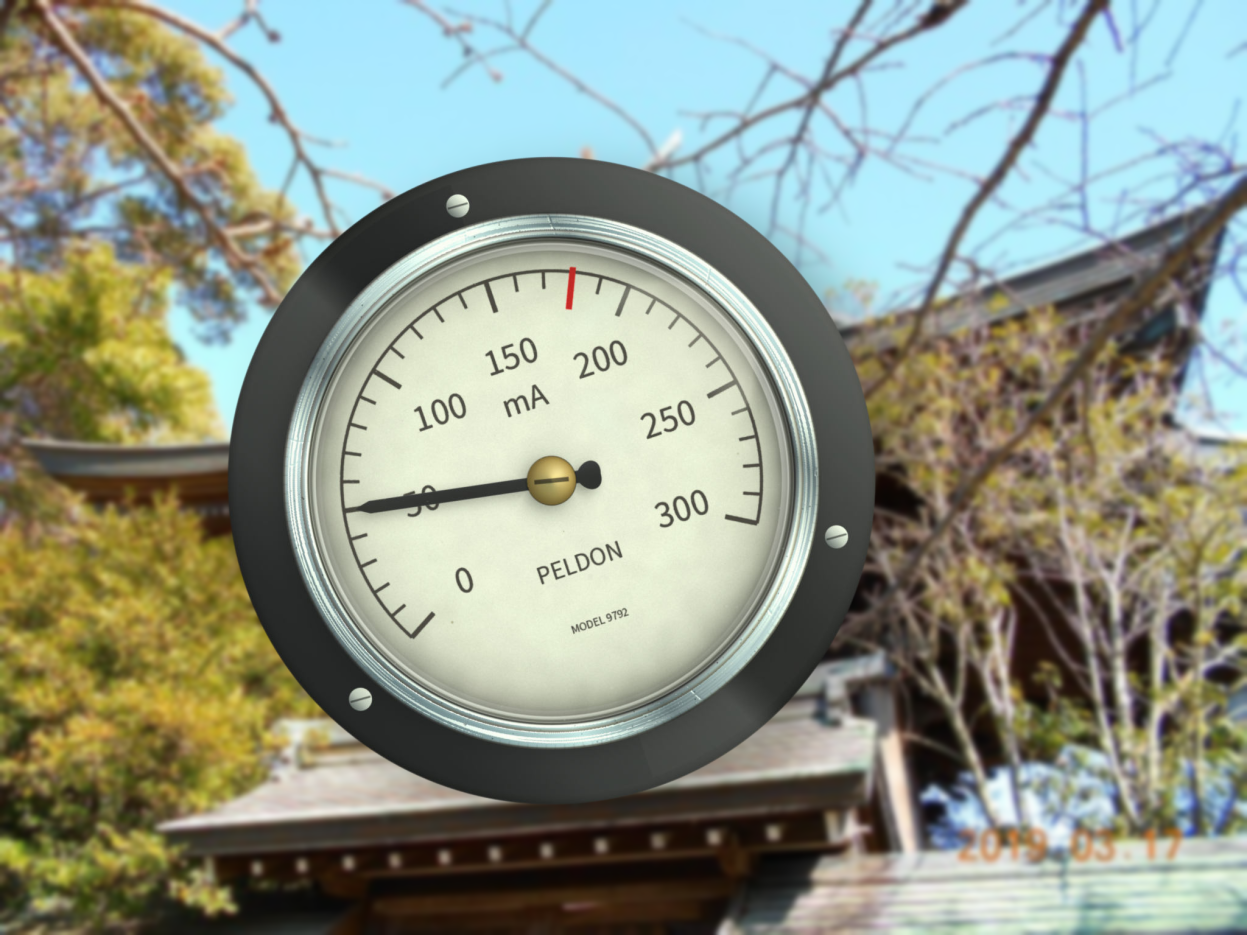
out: 50 mA
